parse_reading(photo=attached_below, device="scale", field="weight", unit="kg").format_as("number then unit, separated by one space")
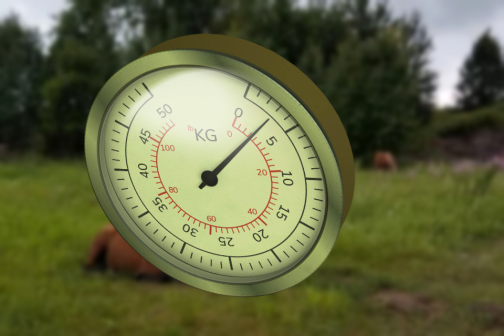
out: 3 kg
